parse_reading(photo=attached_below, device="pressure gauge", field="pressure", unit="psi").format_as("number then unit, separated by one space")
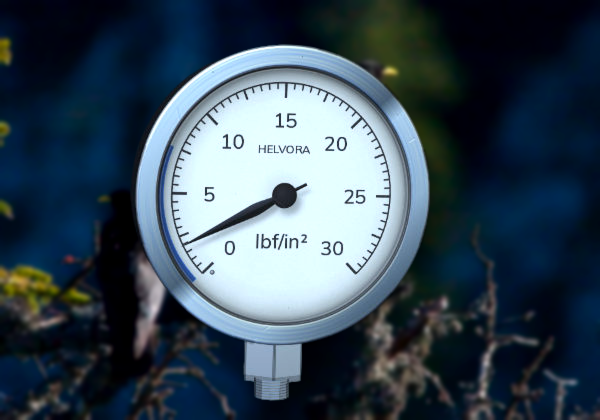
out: 2 psi
